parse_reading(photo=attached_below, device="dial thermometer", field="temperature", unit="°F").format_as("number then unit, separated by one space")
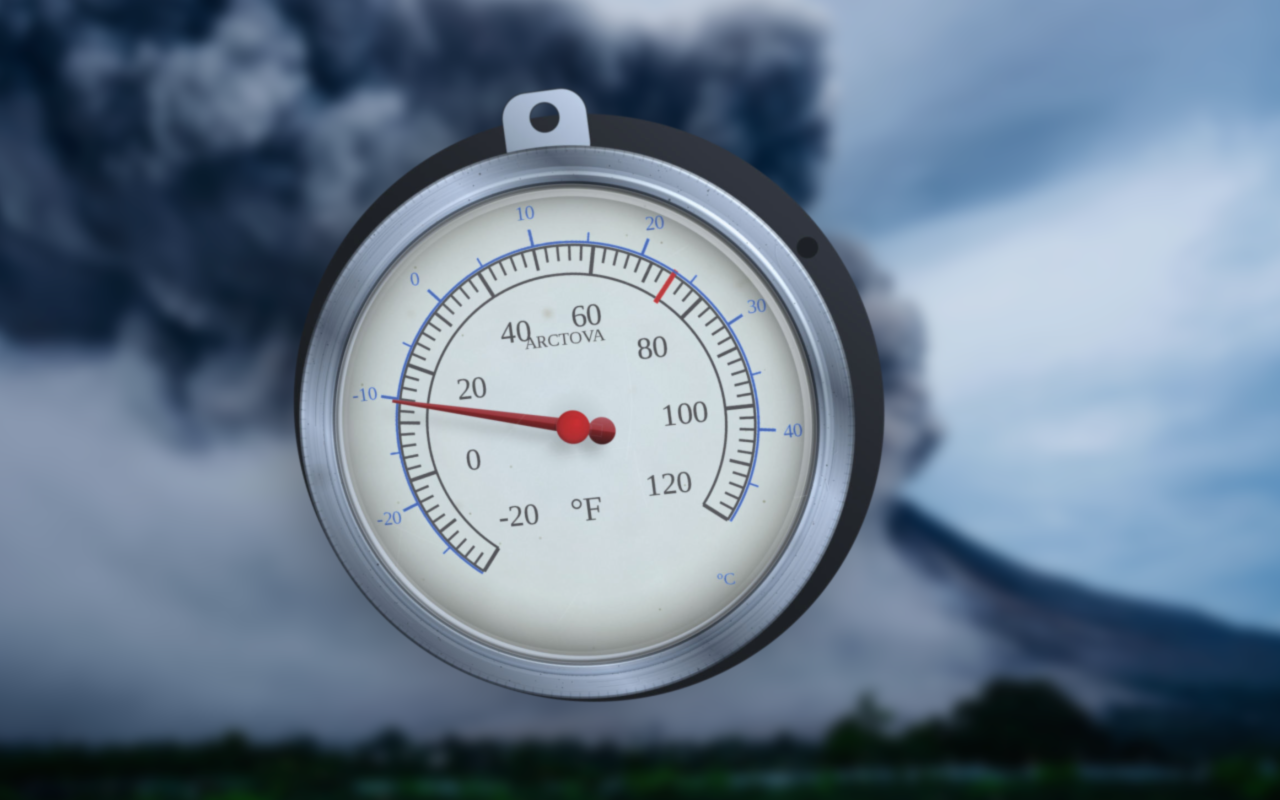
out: 14 °F
